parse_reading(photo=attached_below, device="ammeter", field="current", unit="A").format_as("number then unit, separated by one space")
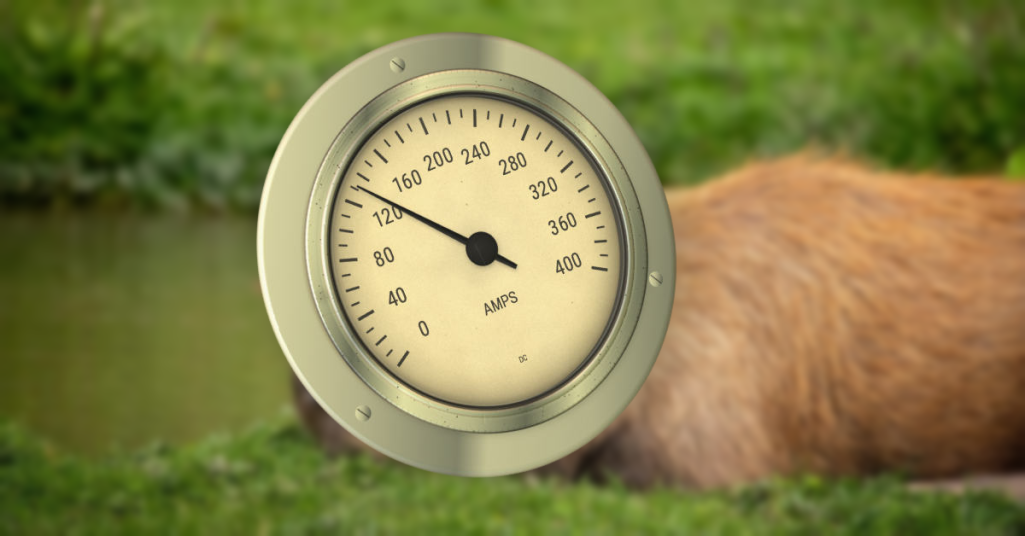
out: 130 A
